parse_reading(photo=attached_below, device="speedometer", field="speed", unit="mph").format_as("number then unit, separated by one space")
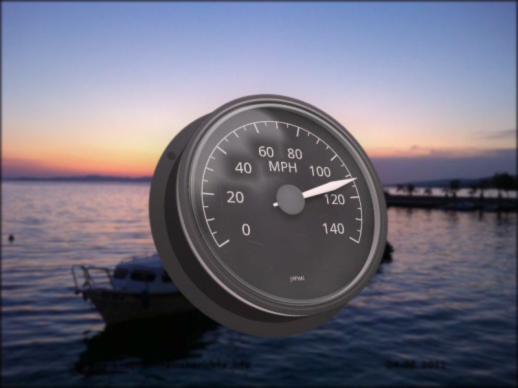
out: 112.5 mph
